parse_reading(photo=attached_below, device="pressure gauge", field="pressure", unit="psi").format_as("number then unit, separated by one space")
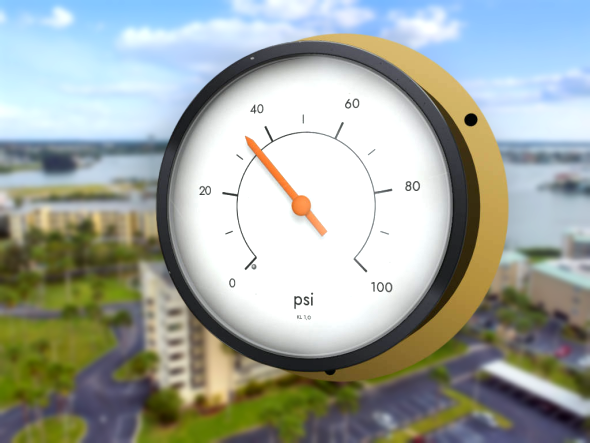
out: 35 psi
